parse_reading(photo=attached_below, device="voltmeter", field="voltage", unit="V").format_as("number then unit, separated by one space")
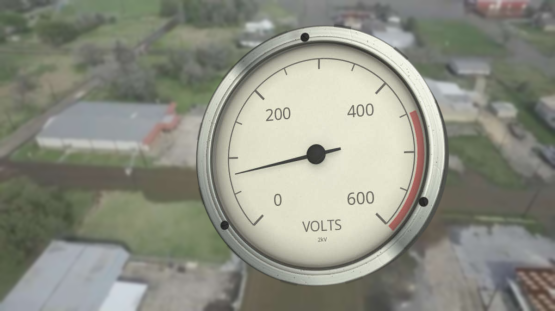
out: 75 V
